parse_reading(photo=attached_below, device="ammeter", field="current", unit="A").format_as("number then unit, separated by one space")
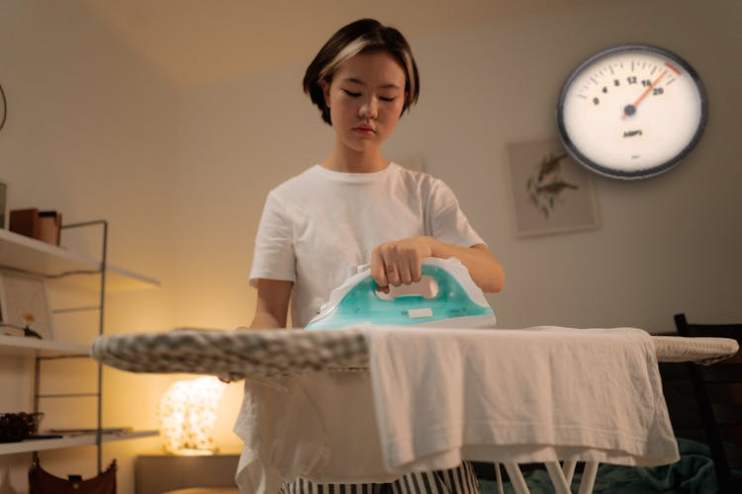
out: 18 A
